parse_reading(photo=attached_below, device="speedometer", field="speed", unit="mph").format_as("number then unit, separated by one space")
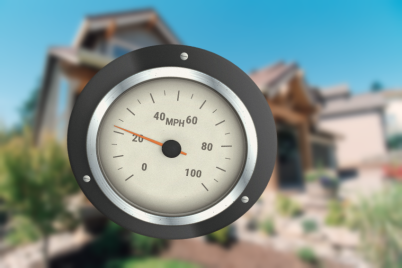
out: 22.5 mph
